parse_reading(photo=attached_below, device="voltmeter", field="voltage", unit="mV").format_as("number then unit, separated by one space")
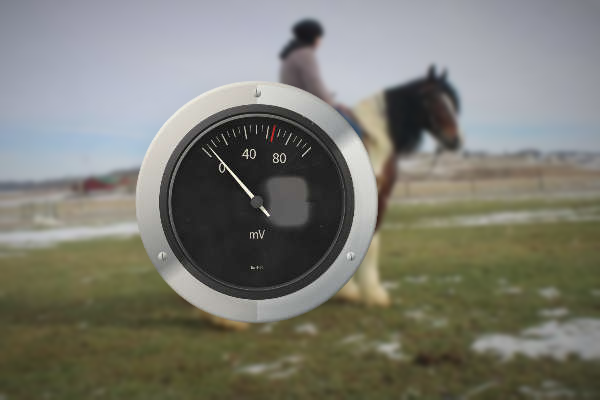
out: 5 mV
